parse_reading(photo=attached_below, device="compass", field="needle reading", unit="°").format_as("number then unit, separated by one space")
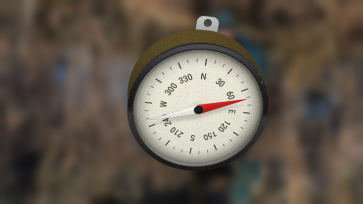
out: 70 °
